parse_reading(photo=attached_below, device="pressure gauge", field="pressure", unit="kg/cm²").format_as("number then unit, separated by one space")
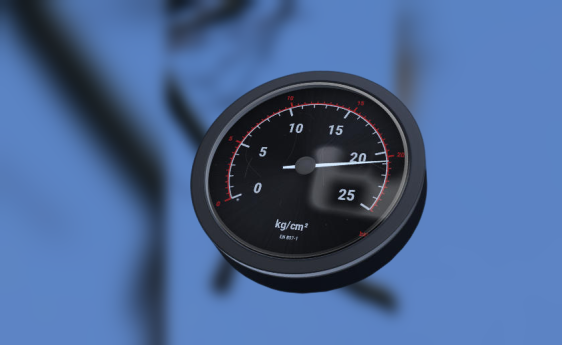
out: 21 kg/cm²
